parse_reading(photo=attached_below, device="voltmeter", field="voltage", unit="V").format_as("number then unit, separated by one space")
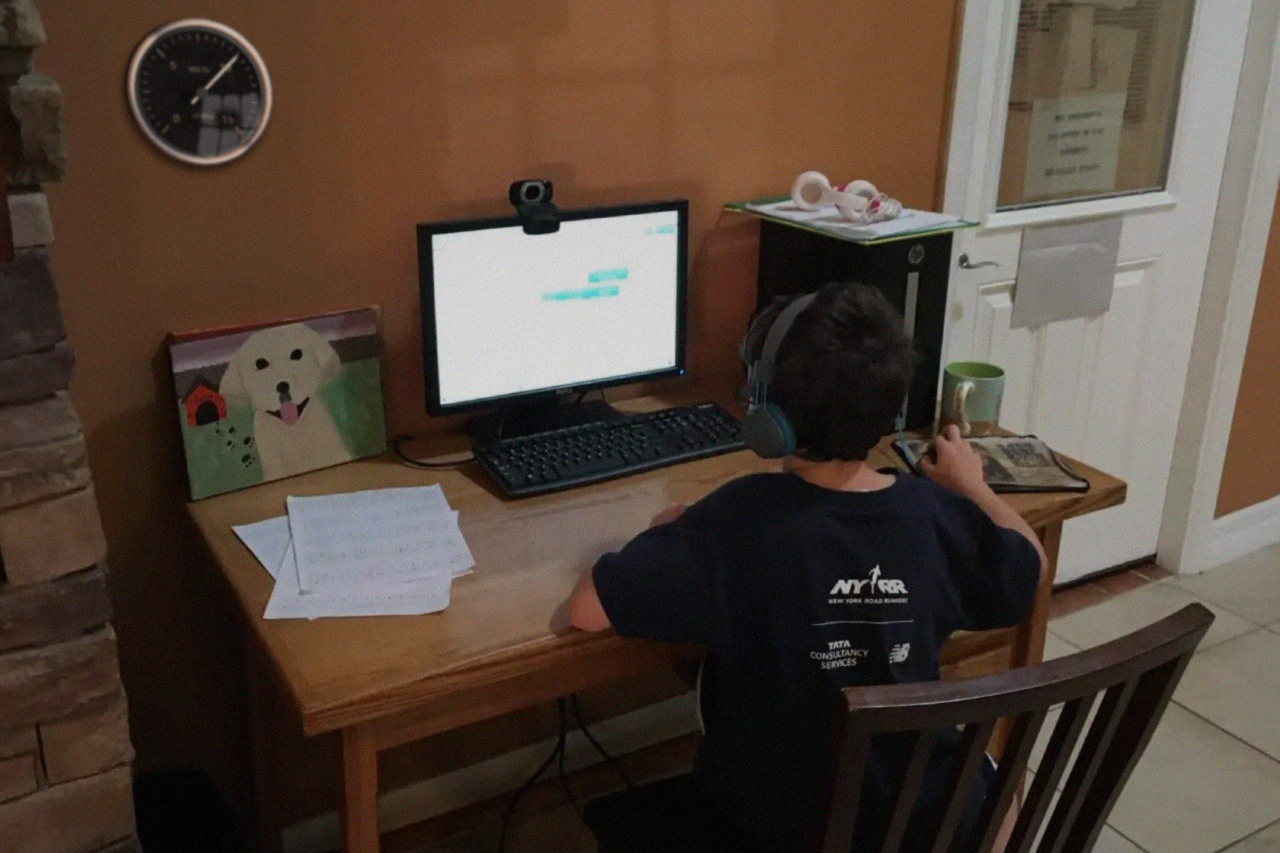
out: 10 V
